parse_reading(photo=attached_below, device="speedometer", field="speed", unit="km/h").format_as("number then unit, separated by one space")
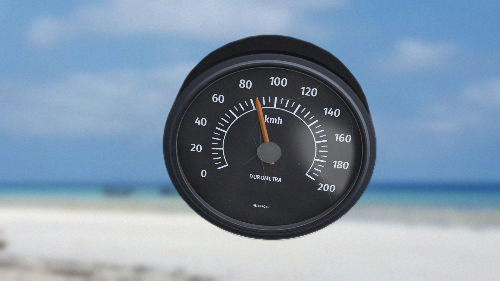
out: 85 km/h
